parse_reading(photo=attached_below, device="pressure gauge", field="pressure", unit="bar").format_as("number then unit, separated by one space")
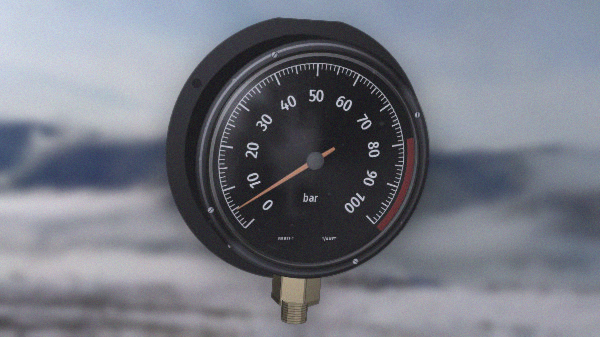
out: 5 bar
